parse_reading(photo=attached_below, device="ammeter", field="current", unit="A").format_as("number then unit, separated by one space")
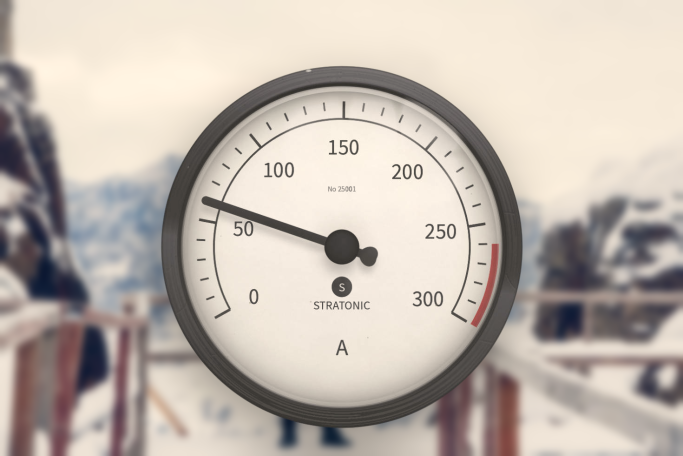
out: 60 A
